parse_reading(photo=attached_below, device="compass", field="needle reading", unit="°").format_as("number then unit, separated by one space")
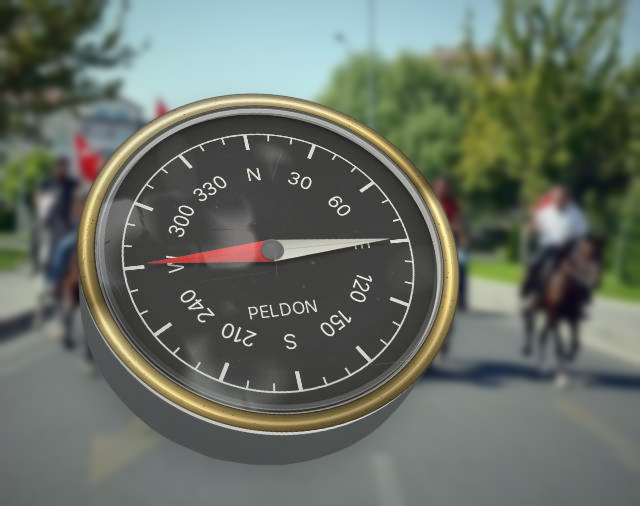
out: 270 °
